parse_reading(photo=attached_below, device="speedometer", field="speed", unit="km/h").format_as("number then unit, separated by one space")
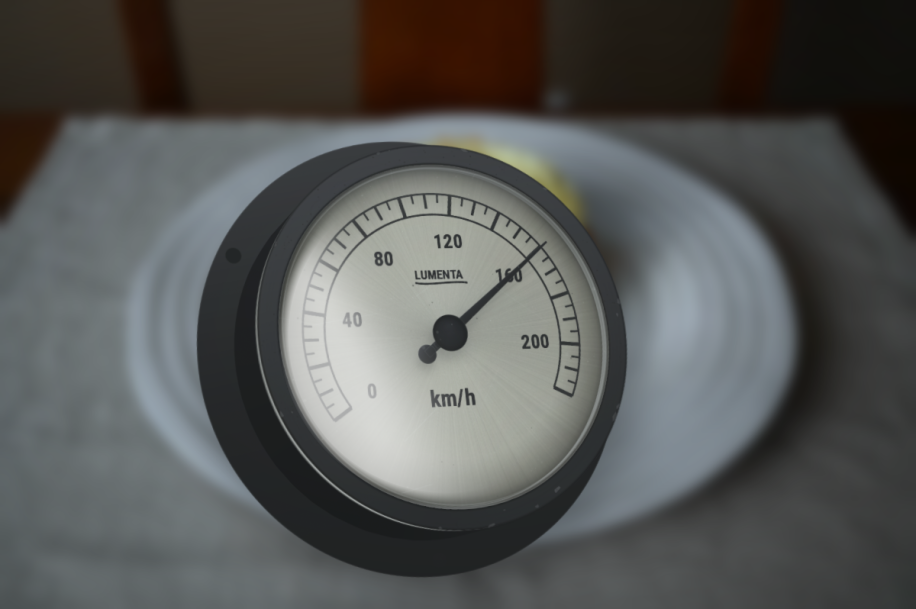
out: 160 km/h
